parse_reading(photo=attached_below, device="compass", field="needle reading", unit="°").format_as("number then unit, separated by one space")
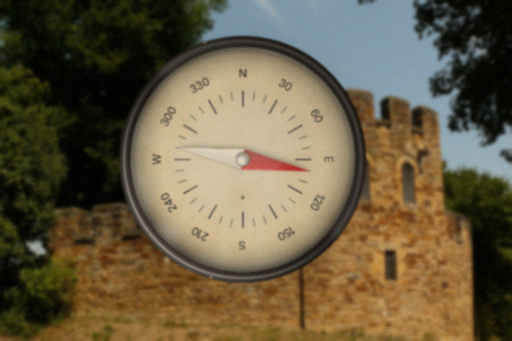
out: 100 °
